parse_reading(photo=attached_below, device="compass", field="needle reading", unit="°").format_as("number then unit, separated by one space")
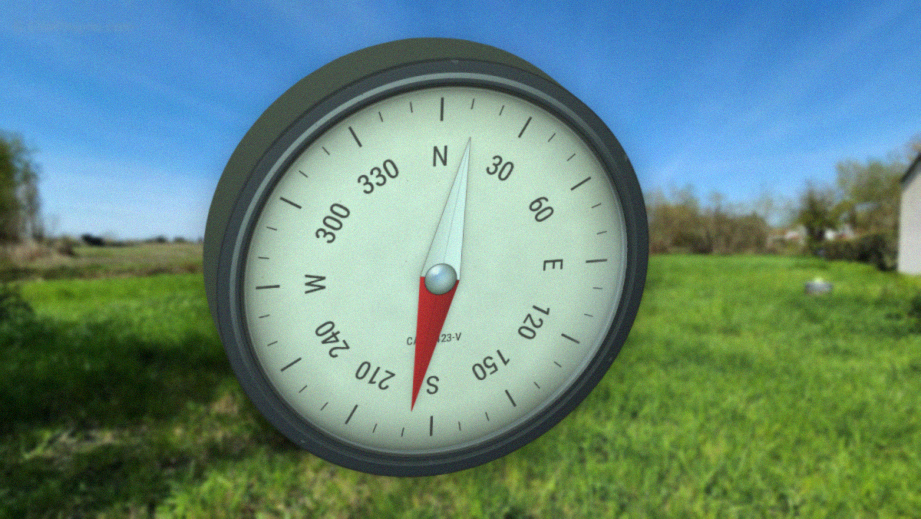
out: 190 °
